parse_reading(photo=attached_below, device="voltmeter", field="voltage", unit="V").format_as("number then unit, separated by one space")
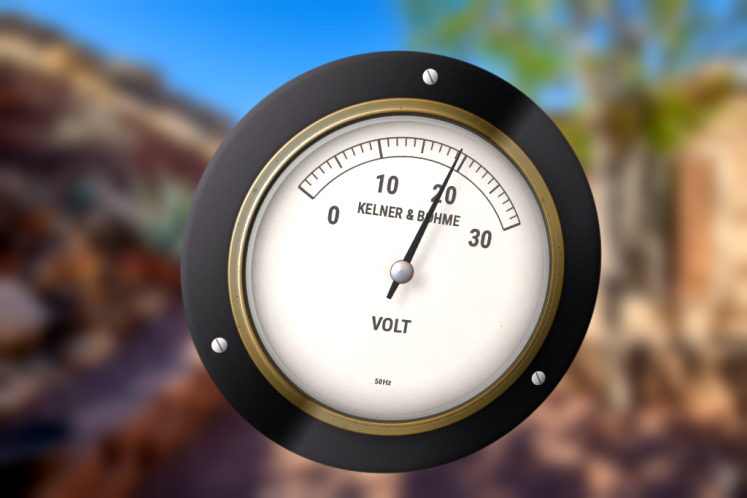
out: 19 V
